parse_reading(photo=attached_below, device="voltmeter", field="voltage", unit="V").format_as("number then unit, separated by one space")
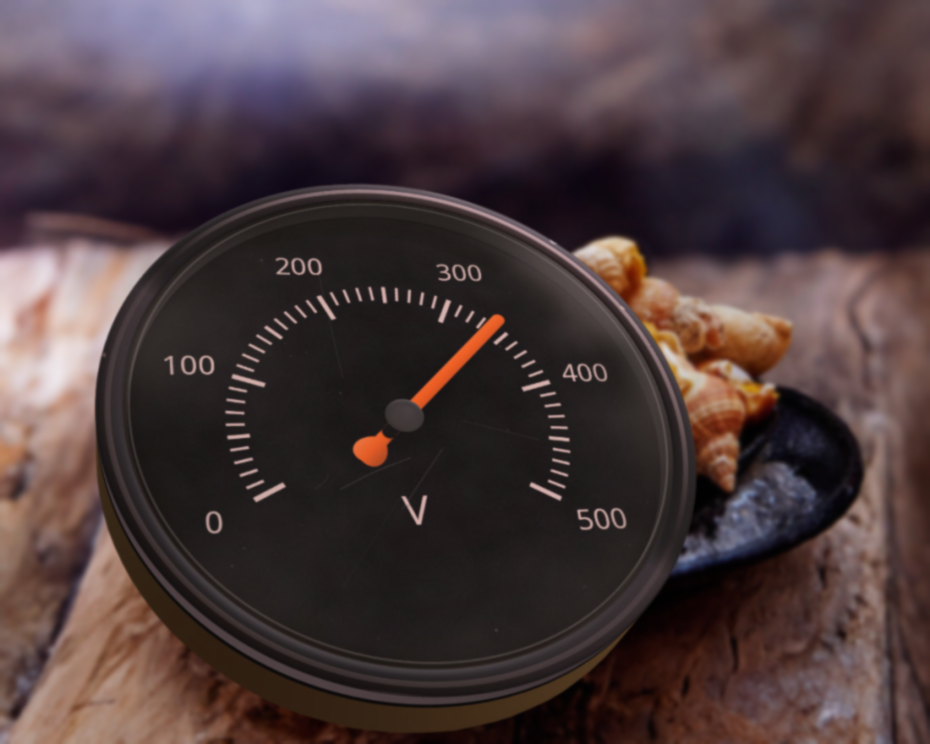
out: 340 V
